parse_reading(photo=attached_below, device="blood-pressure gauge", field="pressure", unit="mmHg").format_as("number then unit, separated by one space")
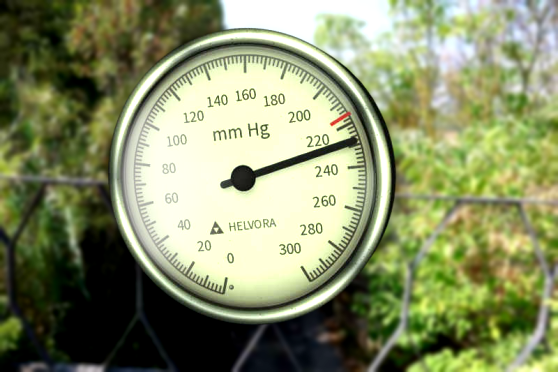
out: 228 mmHg
